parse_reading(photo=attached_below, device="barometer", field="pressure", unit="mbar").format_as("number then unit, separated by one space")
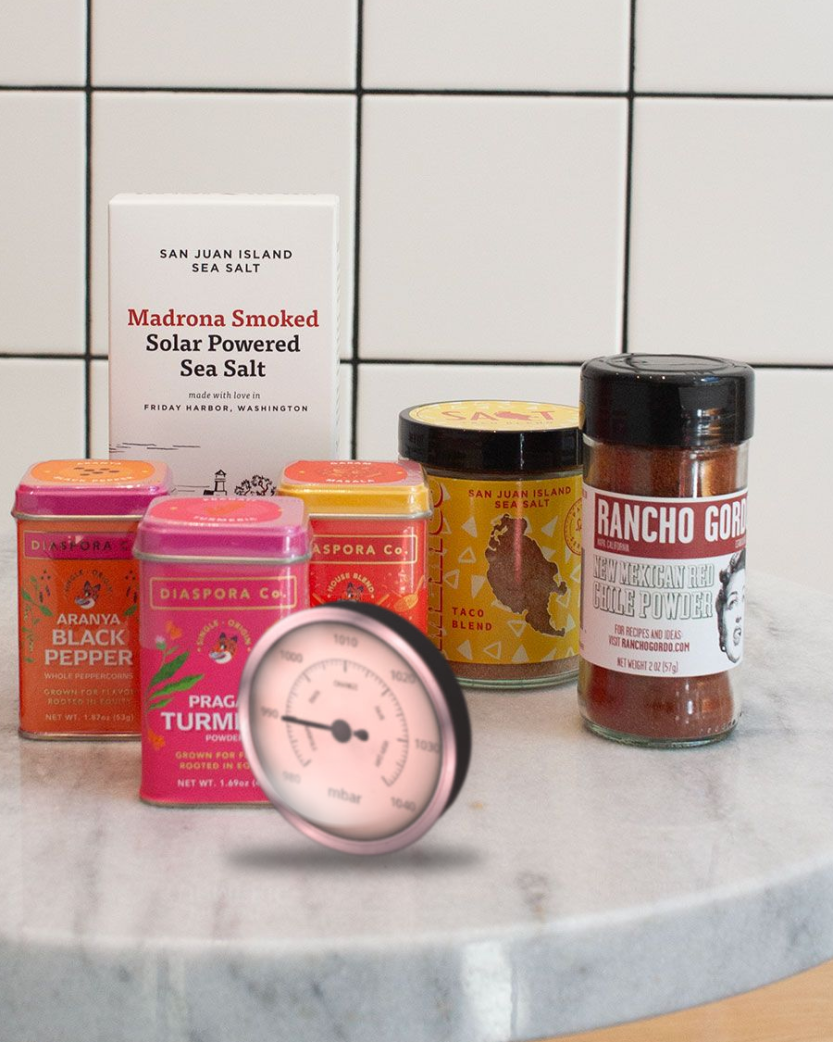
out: 990 mbar
